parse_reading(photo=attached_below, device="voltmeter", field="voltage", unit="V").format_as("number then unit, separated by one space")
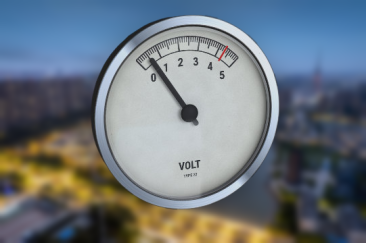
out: 0.5 V
